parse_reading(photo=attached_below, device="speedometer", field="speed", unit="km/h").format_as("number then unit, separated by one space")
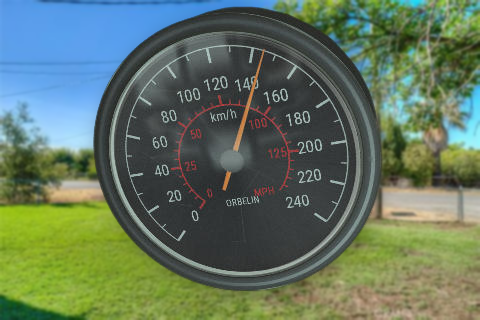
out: 145 km/h
